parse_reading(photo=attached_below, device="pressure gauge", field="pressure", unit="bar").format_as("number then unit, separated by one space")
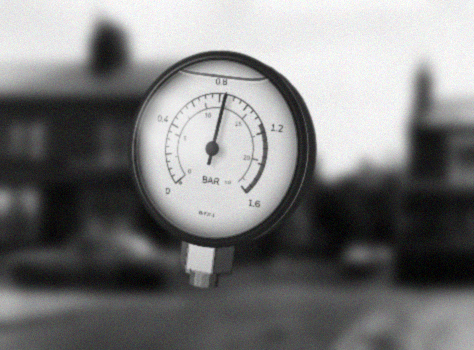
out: 0.85 bar
